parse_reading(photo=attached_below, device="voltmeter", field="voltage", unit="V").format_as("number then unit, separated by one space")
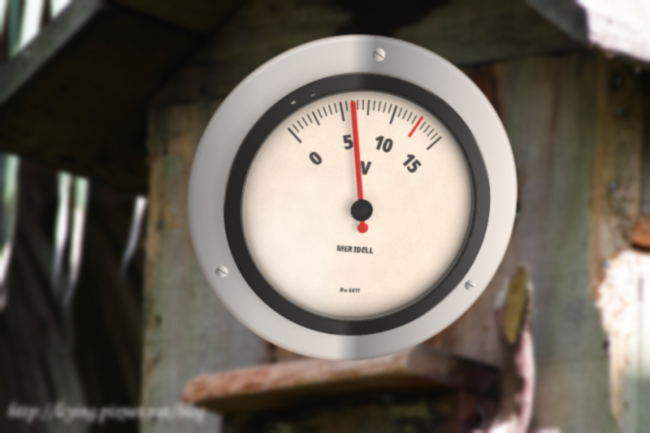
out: 6 V
